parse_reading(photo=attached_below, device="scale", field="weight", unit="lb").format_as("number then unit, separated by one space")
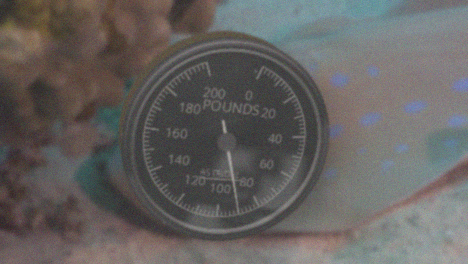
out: 90 lb
